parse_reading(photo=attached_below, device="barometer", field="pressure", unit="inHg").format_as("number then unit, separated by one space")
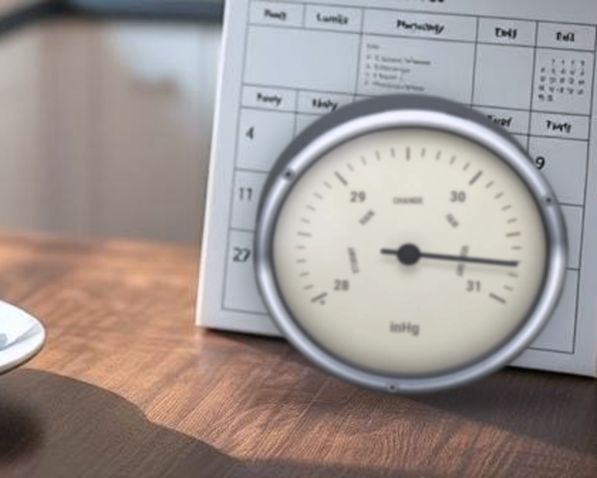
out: 30.7 inHg
